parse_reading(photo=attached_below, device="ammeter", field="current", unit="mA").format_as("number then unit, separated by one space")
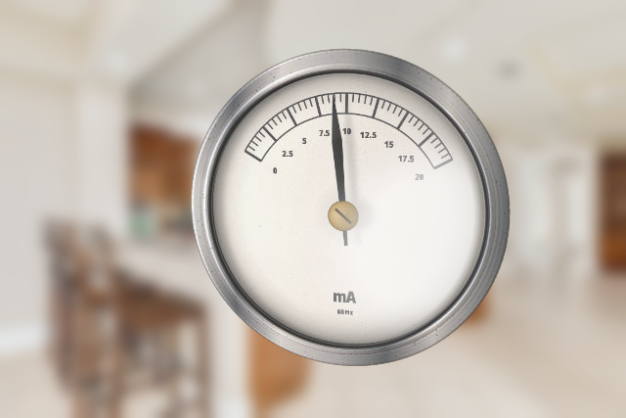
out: 9 mA
